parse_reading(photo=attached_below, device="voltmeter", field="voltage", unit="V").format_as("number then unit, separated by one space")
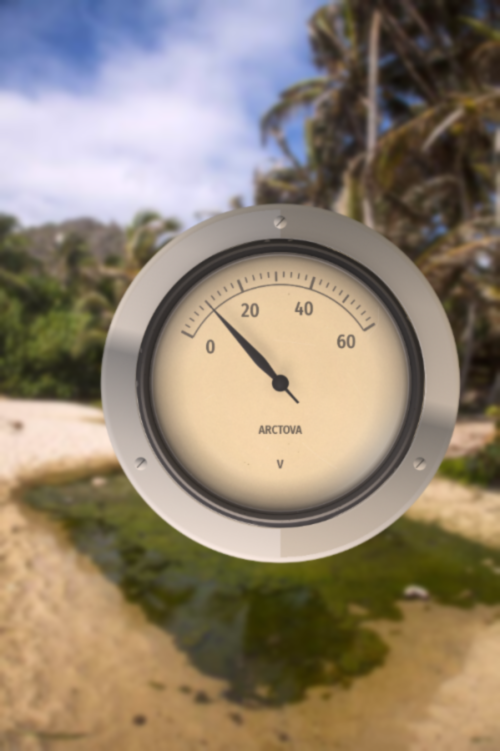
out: 10 V
